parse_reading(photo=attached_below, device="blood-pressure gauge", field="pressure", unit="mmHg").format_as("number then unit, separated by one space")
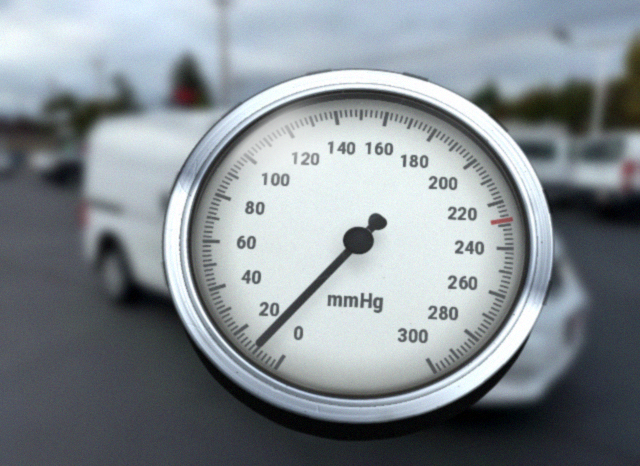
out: 10 mmHg
